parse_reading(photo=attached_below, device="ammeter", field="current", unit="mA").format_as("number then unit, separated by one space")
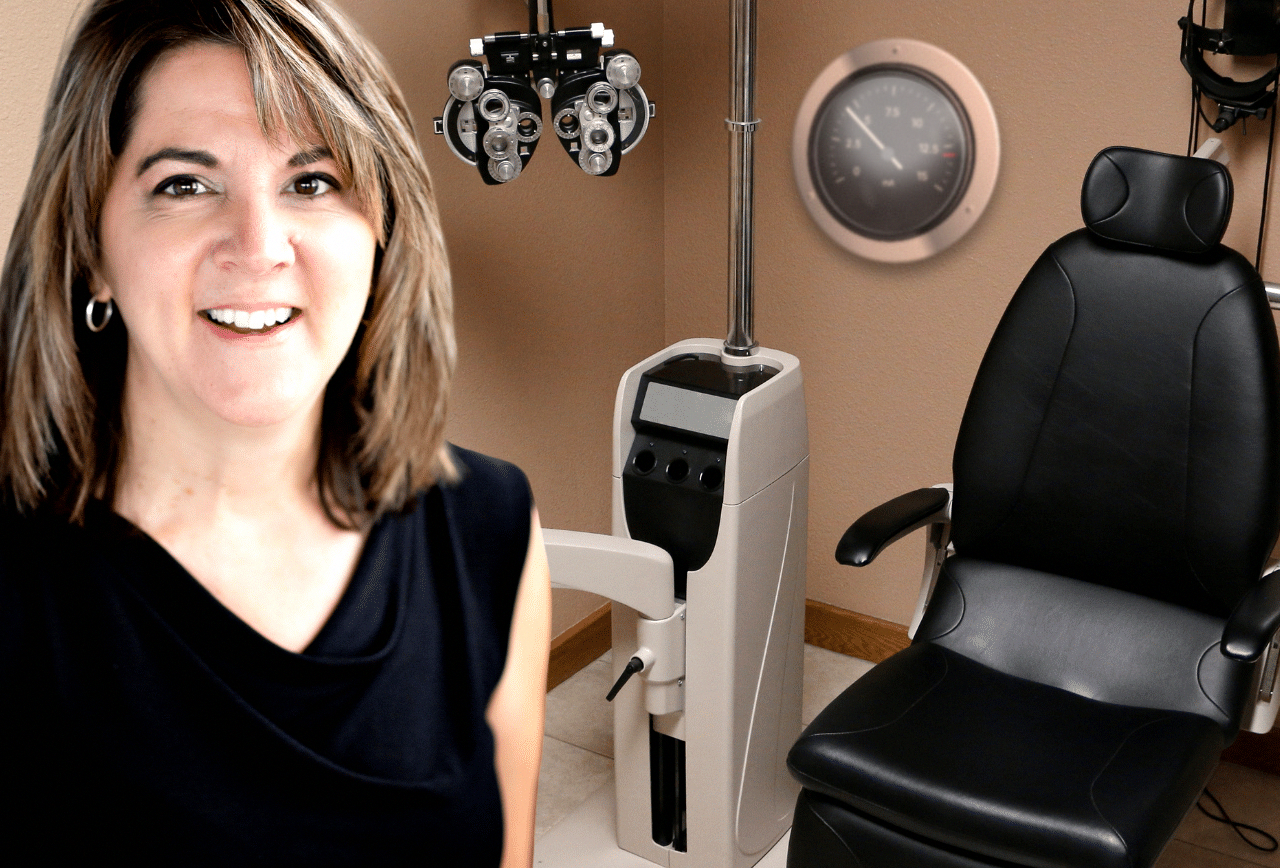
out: 4.5 mA
